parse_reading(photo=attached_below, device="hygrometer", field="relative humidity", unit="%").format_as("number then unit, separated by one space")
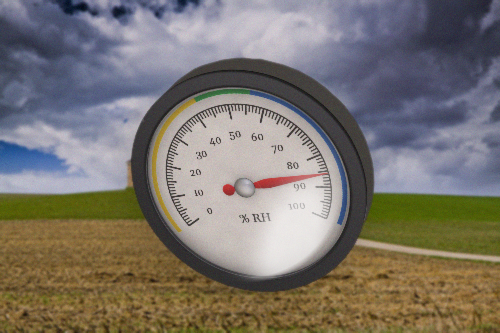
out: 85 %
